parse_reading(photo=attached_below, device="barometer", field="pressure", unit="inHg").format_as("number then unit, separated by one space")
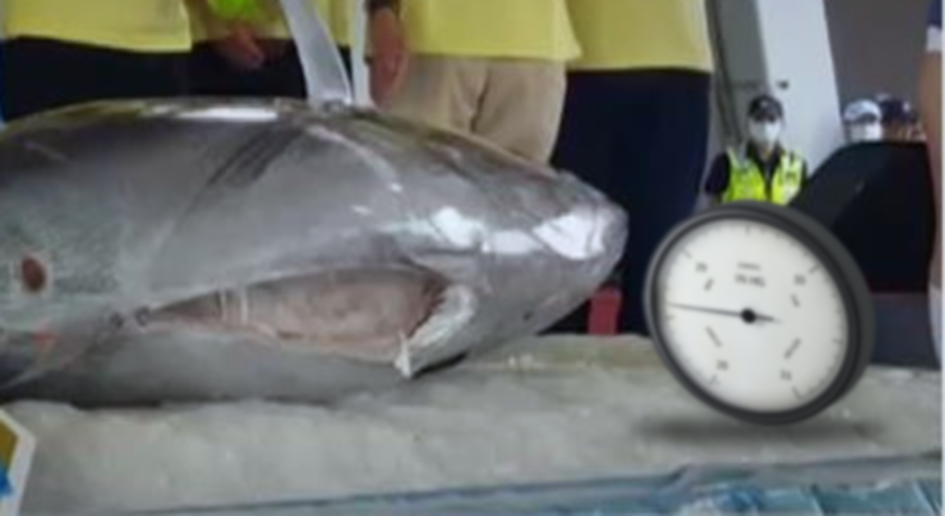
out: 28.6 inHg
